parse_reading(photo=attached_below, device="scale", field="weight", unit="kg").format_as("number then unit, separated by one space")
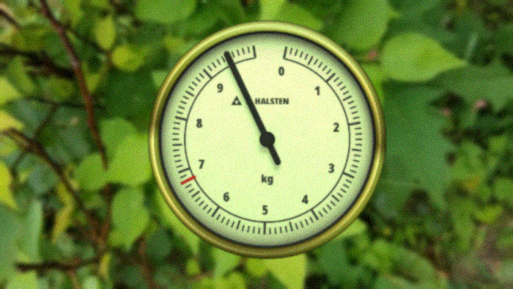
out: 9.5 kg
